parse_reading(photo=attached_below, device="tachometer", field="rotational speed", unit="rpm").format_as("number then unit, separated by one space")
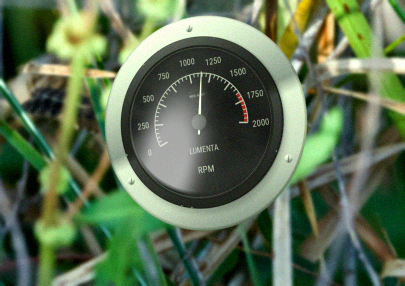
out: 1150 rpm
